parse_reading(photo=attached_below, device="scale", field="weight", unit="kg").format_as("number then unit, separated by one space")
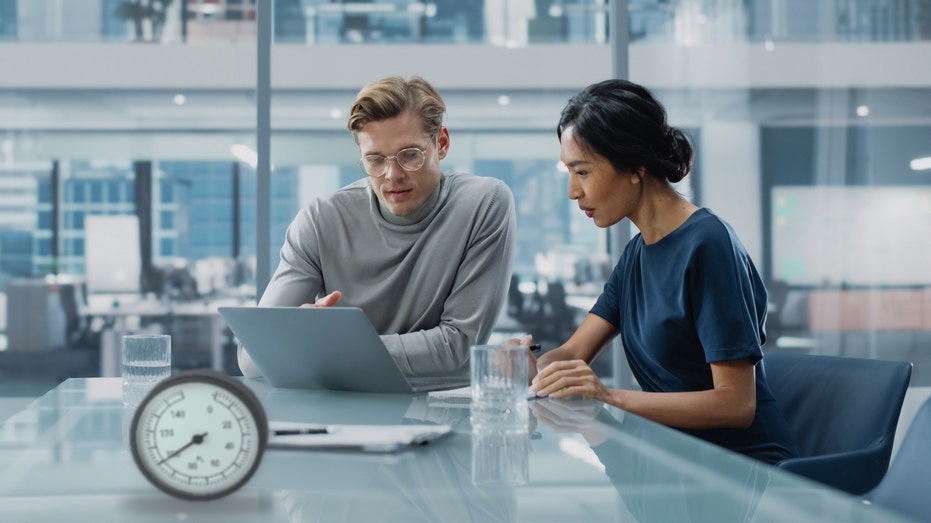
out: 100 kg
